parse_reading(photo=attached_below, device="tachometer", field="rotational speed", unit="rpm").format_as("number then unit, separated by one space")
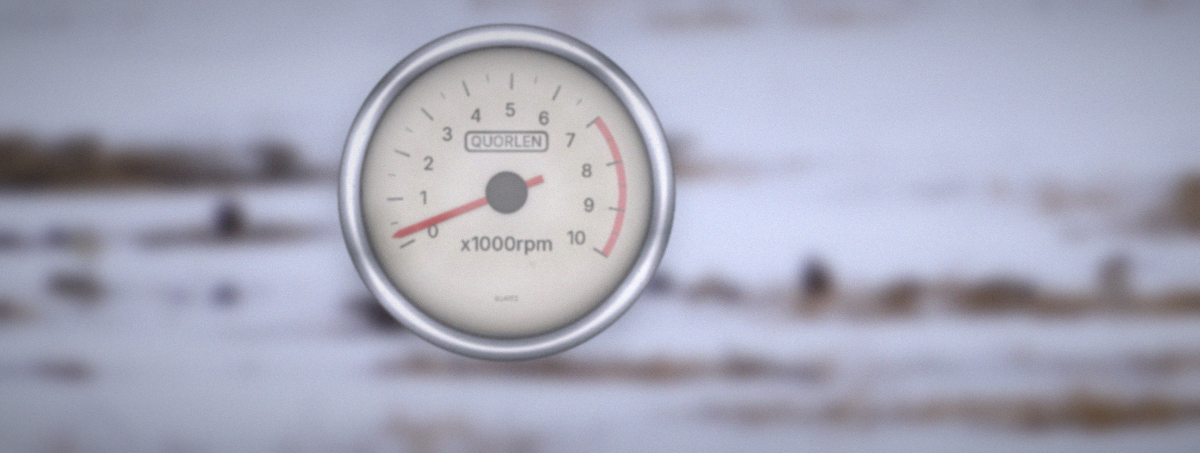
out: 250 rpm
